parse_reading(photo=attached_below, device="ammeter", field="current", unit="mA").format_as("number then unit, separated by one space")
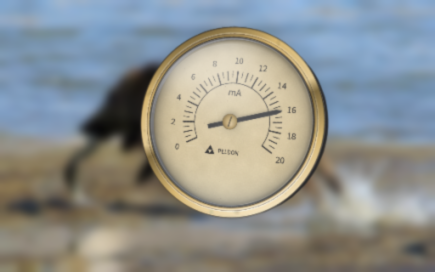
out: 16 mA
